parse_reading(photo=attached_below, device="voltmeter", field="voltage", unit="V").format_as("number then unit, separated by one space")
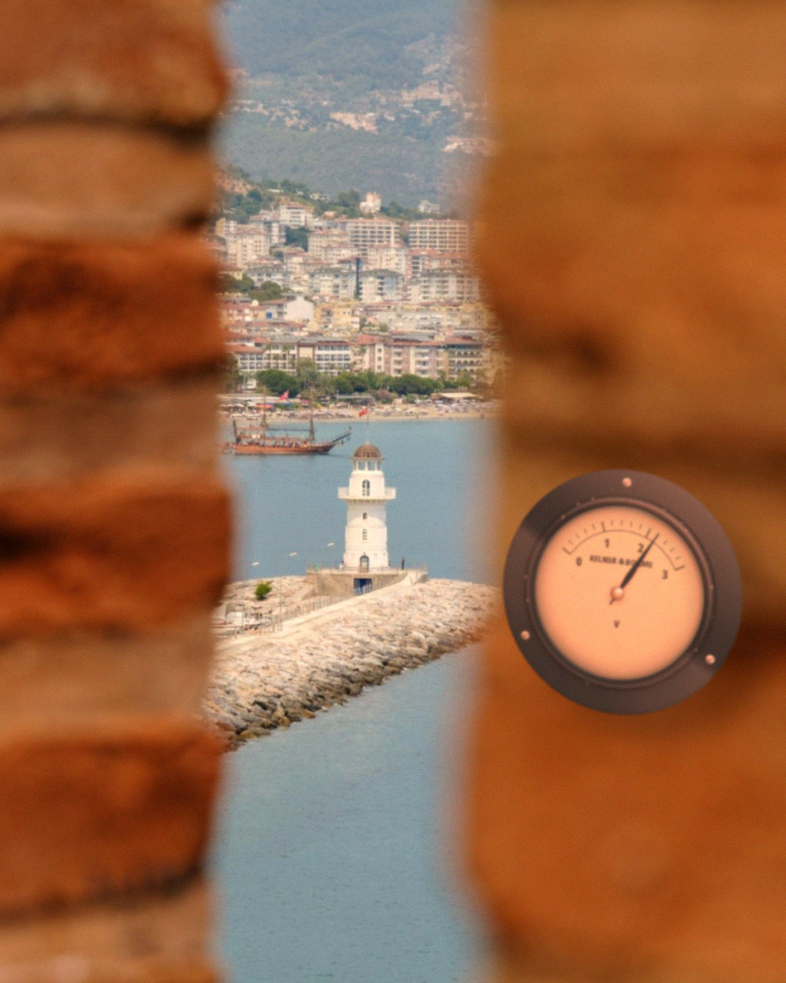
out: 2.2 V
